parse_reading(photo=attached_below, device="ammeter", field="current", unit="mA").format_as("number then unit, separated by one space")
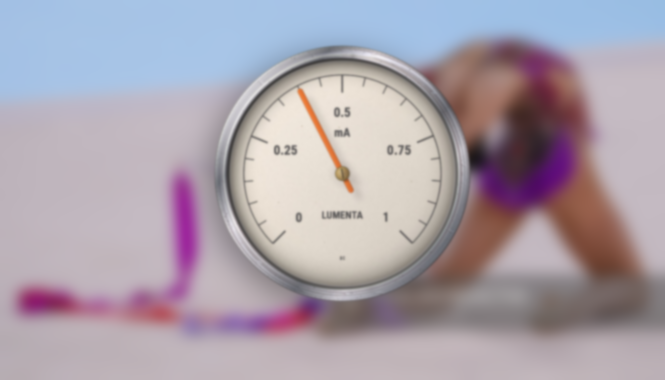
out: 0.4 mA
